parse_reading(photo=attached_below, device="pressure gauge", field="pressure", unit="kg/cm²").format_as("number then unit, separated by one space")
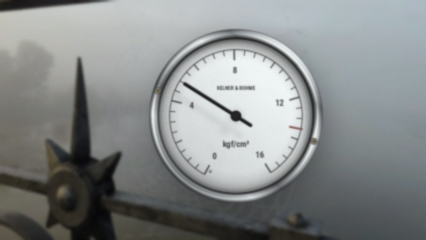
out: 5 kg/cm²
